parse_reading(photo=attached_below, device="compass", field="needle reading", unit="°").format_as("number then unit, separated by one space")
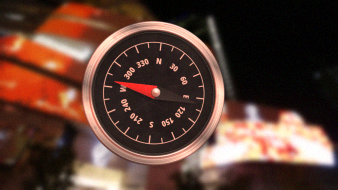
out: 277.5 °
